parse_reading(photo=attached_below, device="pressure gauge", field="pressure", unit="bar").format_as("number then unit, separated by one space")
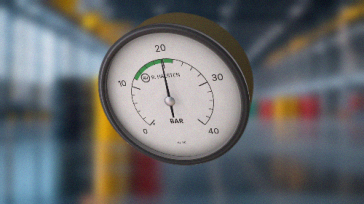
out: 20 bar
